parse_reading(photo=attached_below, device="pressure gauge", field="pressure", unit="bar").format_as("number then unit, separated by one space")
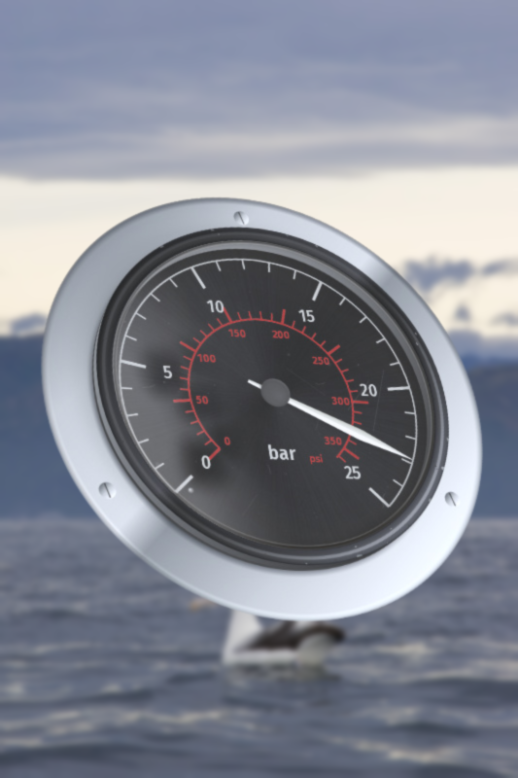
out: 23 bar
